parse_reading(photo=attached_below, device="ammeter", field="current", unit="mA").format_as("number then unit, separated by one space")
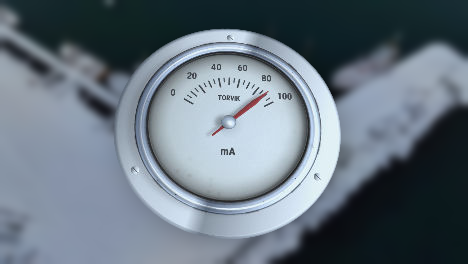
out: 90 mA
